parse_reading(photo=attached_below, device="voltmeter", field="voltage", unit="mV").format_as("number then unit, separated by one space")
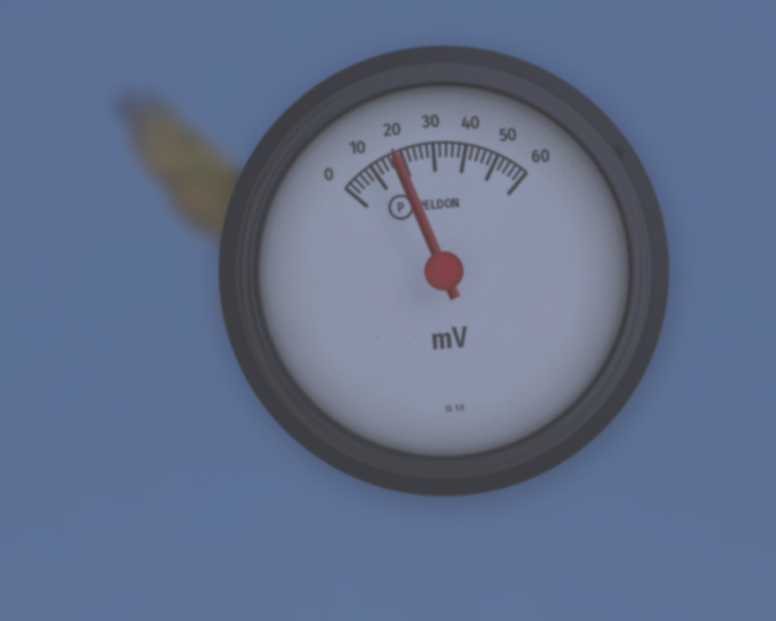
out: 18 mV
